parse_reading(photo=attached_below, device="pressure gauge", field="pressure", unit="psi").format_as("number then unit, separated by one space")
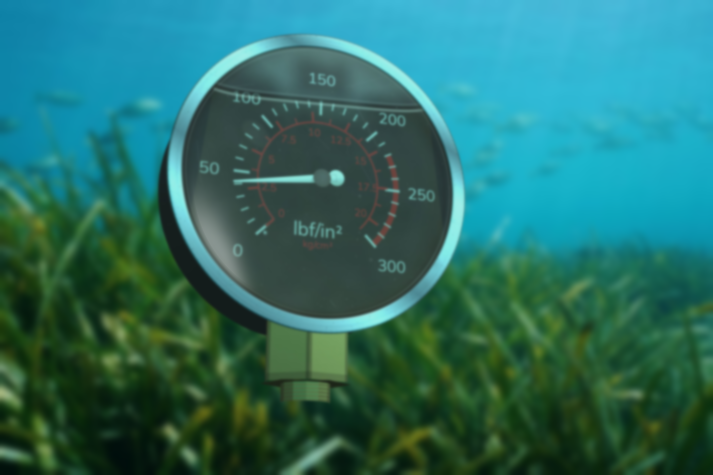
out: 40 psi
